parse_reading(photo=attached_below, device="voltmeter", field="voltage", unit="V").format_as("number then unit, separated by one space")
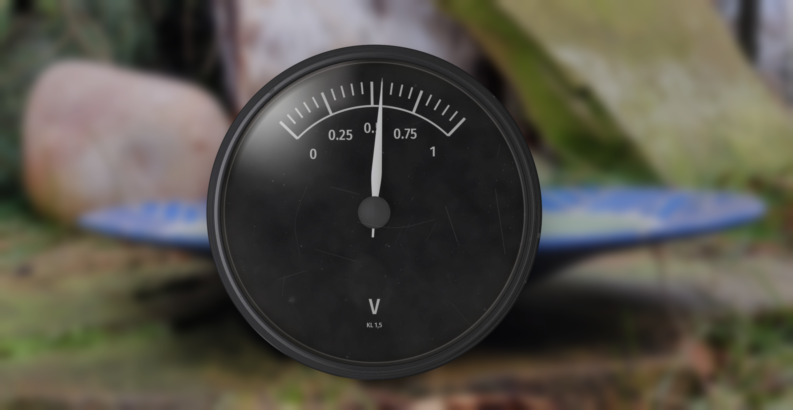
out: 0.55 V
